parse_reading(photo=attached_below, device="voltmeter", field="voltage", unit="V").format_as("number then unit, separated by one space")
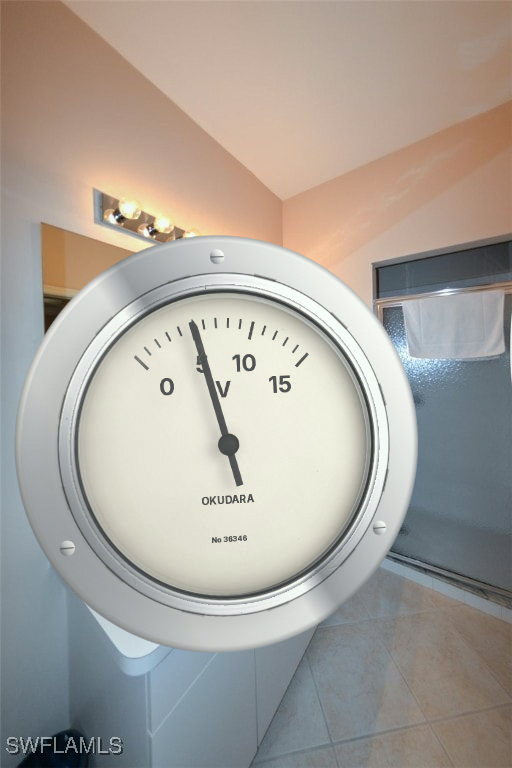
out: 5 V
